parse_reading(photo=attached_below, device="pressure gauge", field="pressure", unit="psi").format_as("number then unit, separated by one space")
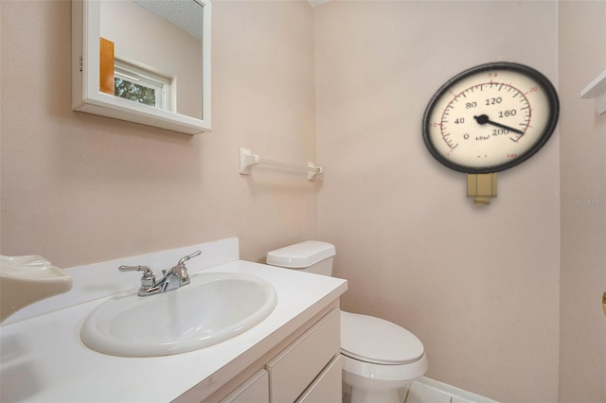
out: 190 psi
